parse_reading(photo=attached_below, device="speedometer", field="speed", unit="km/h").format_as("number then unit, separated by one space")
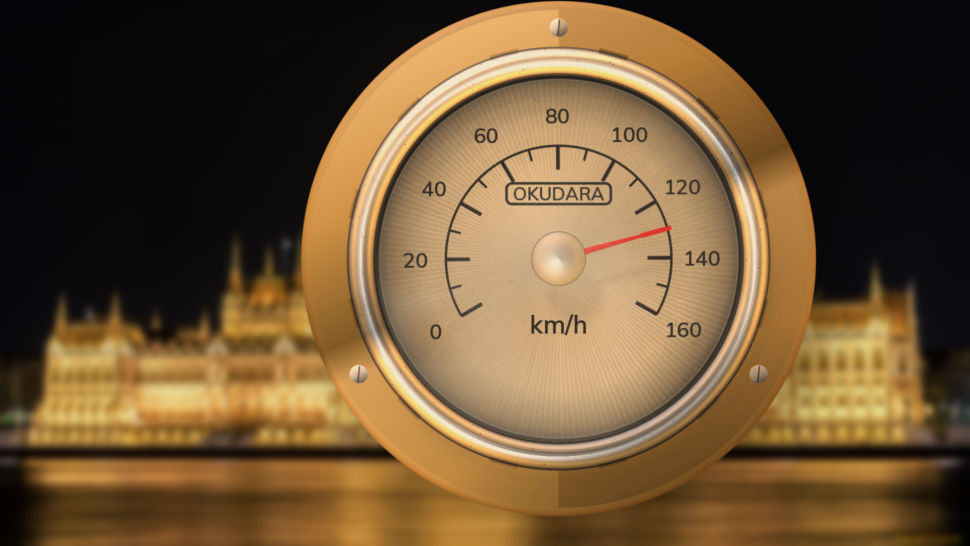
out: 130 km/h
